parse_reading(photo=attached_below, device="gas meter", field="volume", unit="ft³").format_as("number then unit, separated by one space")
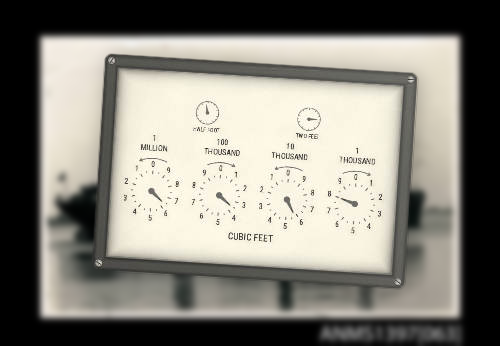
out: 635800 ft³
